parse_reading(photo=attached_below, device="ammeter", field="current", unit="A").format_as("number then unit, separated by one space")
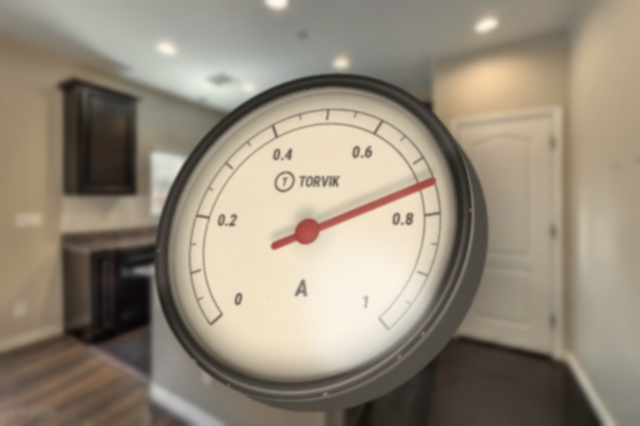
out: 0.75 A
